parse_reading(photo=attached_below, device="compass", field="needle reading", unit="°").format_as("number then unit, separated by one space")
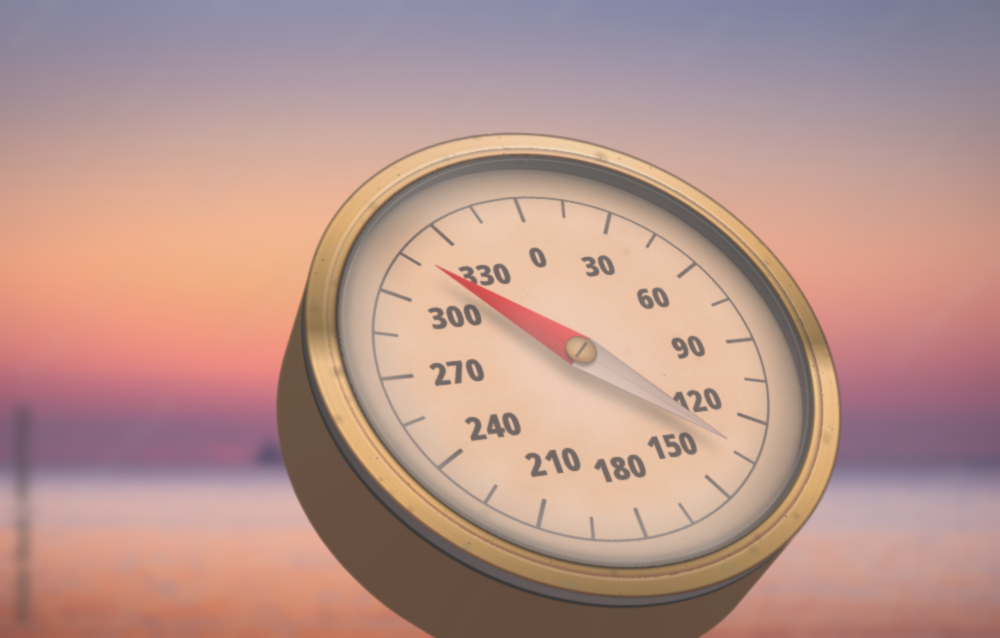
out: 315 °
